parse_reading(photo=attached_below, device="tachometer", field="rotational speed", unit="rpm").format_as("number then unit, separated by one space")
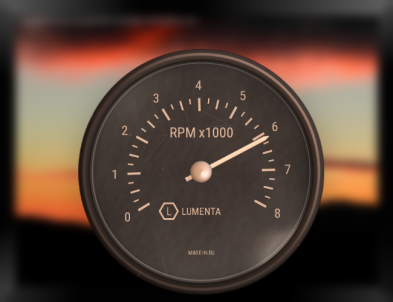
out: 6125 rpm
